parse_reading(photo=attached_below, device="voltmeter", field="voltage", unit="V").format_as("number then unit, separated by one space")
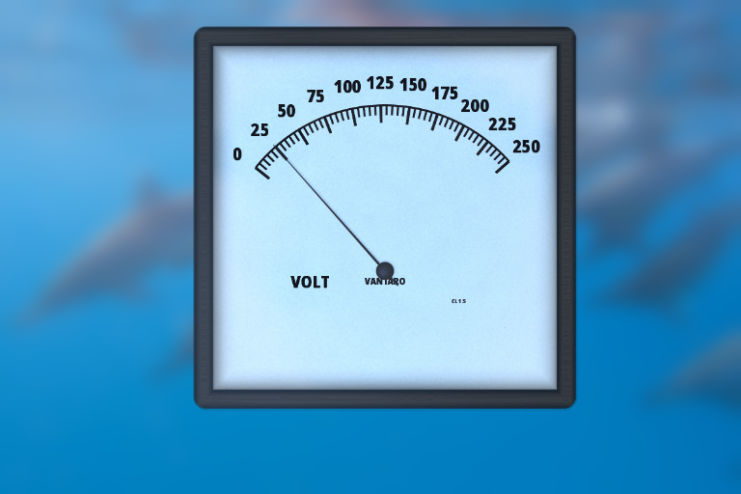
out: 25 V
